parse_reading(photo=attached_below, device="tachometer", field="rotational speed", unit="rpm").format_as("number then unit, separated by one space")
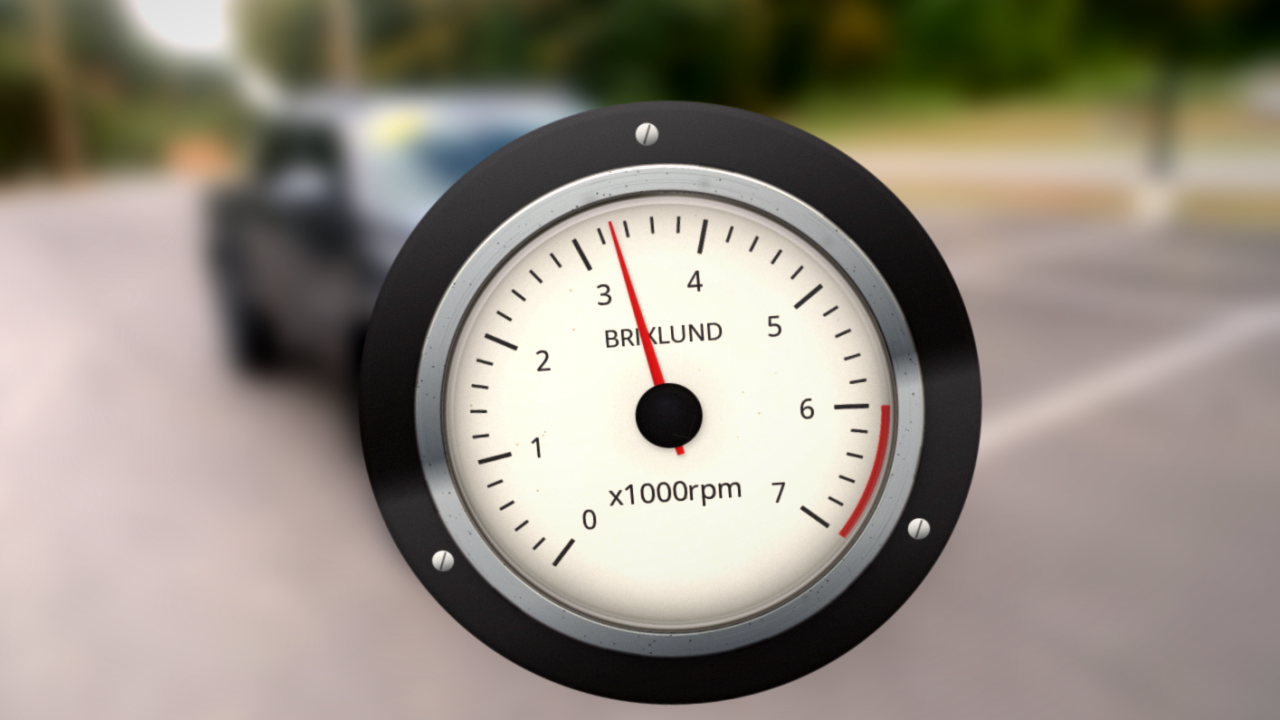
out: 3300 rpm
